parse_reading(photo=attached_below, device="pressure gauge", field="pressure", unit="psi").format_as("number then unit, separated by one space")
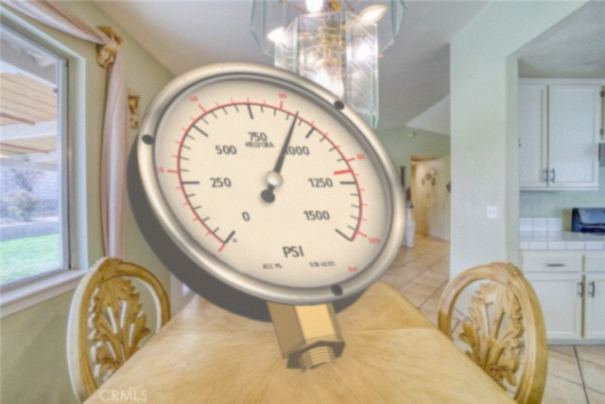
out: 925 psi
